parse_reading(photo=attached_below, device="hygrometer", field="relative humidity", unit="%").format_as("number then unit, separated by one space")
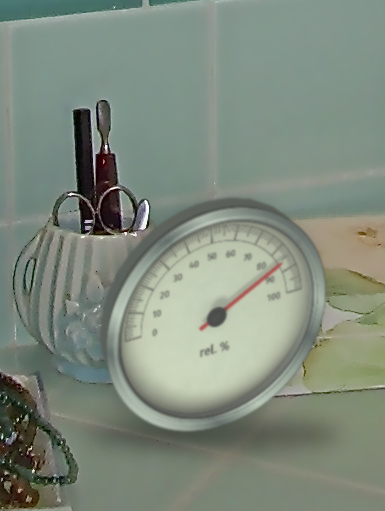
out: 85 %
